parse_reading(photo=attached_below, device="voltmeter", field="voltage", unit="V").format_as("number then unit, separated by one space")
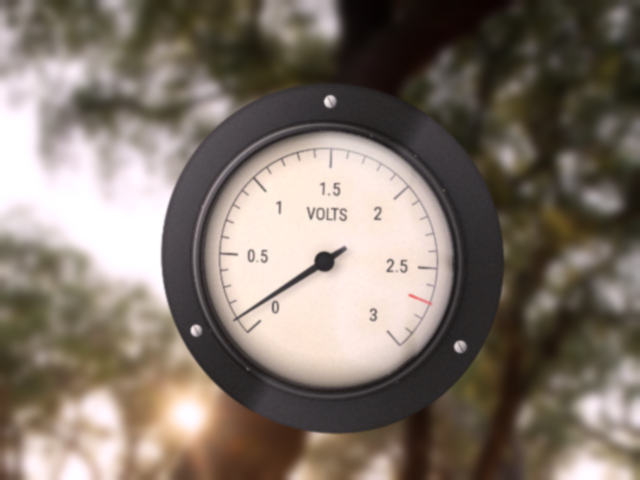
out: 0.1 V
